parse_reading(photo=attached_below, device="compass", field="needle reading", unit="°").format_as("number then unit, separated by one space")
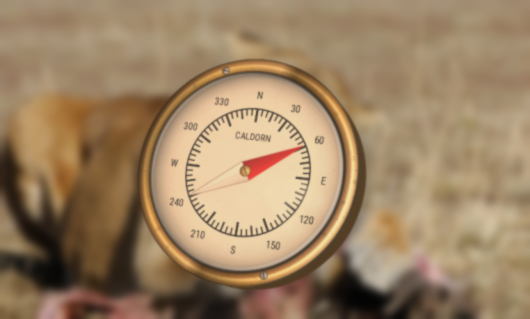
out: 60 °
